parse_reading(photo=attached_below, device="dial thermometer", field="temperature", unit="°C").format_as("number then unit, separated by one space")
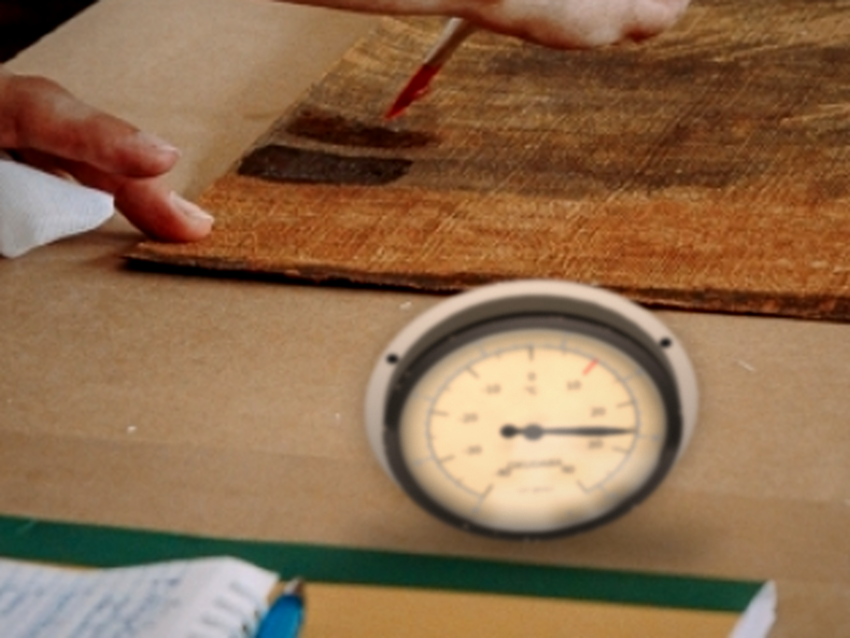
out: 25 °C
